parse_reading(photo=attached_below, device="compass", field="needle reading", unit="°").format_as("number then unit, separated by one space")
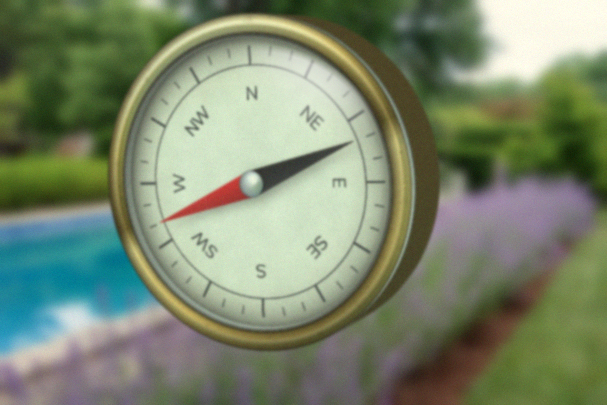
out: 250 °
